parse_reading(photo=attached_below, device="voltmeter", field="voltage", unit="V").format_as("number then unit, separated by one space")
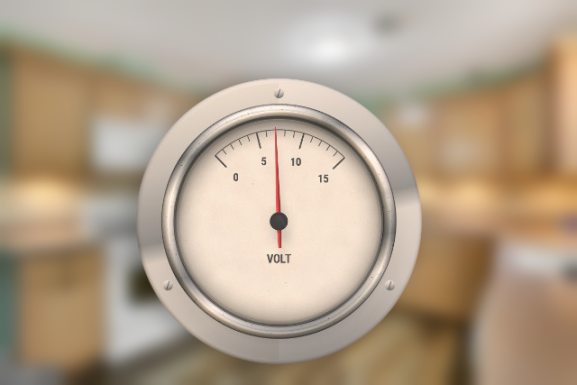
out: 7 V
